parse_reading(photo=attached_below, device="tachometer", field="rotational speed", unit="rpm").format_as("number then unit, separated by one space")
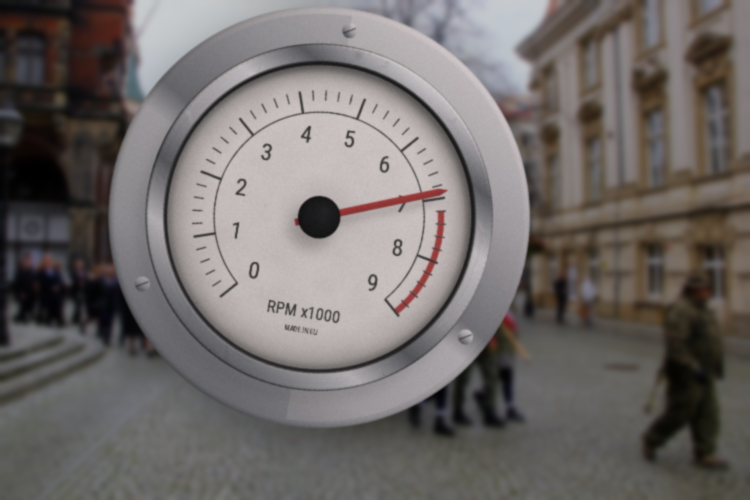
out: 6900 rpm
